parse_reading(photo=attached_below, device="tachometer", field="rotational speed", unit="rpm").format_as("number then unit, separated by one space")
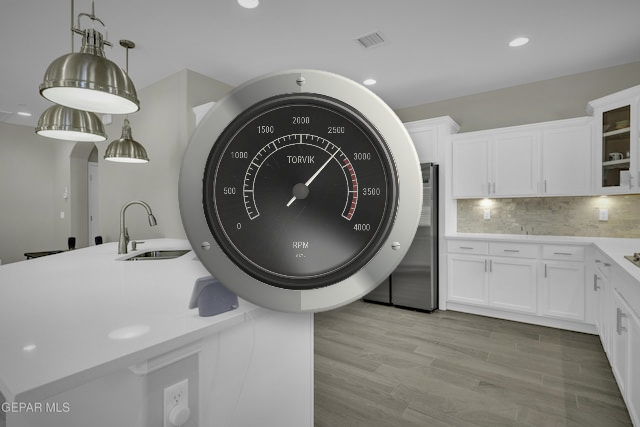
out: 2700 rpm
